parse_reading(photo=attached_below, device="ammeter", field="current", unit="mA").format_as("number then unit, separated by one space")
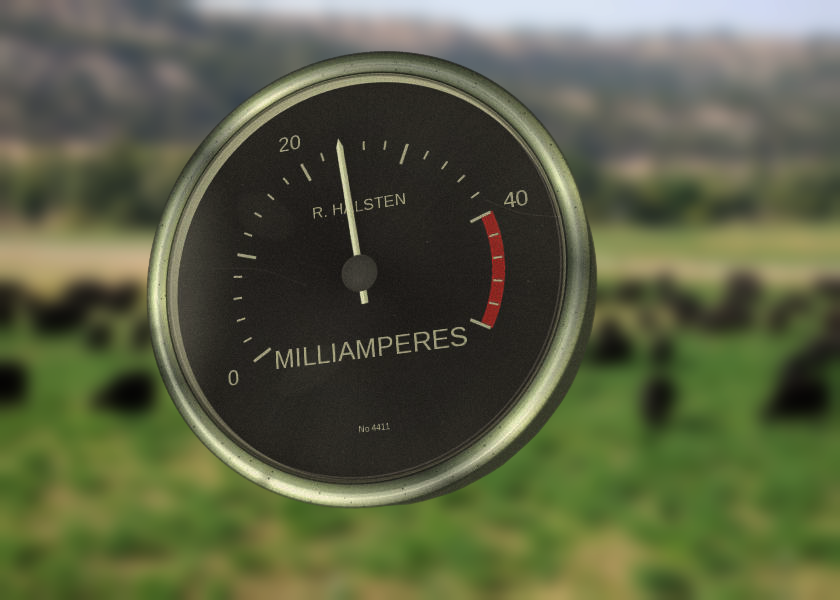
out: 24 mA
